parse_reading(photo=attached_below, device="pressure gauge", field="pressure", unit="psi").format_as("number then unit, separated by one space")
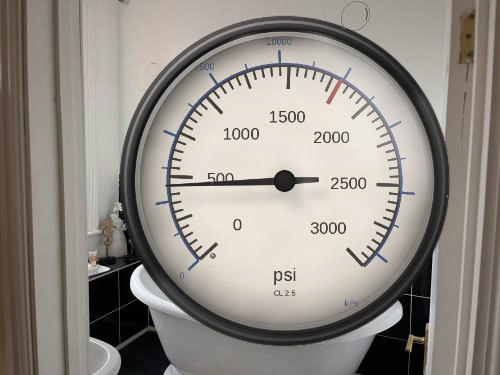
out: 450 psi
